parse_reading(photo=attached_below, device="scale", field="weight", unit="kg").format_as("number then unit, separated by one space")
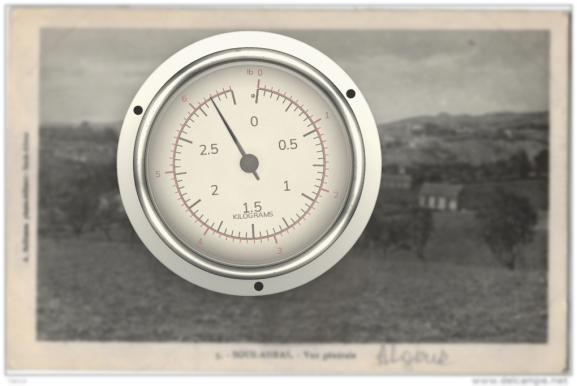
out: 2.85 kg
